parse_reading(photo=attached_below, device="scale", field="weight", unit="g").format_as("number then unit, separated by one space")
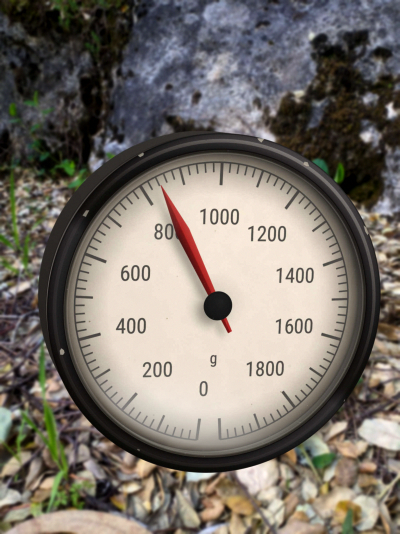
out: 840 g
